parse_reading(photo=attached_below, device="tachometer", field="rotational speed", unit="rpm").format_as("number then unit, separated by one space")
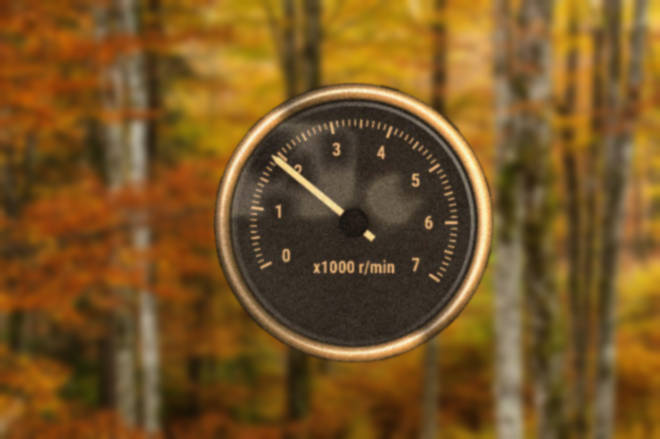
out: 1900 rpm
